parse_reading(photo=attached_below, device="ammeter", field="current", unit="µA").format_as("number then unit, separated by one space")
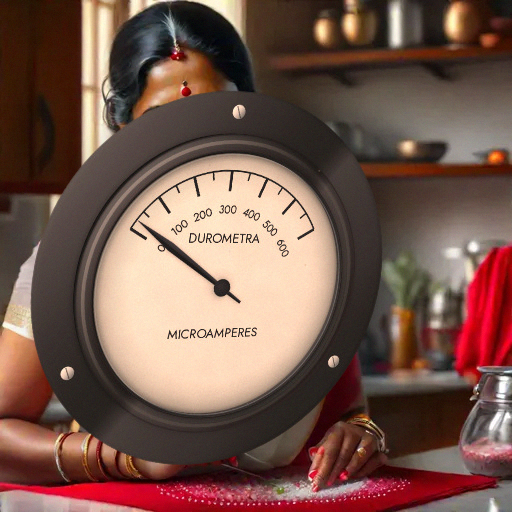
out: 25 µA
